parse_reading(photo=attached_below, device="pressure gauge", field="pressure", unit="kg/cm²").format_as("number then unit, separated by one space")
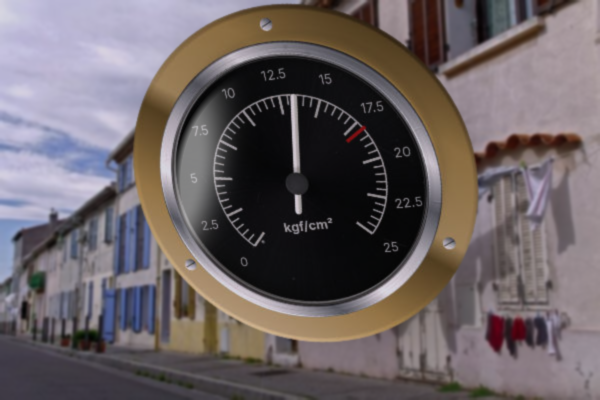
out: 13.5 kg/cm²
